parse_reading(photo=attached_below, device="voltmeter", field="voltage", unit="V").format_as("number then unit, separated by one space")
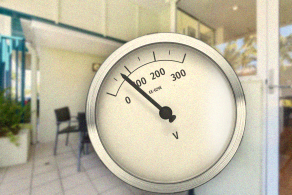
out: 75 V
